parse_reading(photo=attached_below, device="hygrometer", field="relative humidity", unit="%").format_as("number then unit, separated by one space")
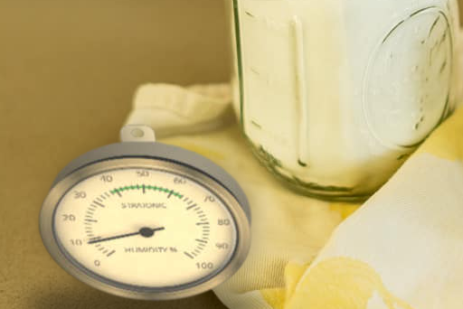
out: 10 %
